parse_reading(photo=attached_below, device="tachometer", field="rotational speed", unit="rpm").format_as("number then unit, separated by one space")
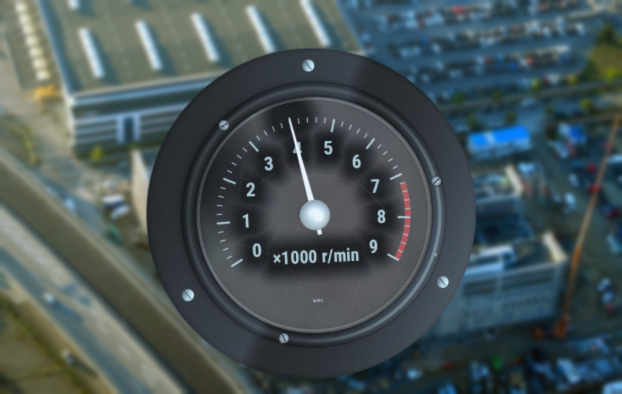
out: 4000 rpm
